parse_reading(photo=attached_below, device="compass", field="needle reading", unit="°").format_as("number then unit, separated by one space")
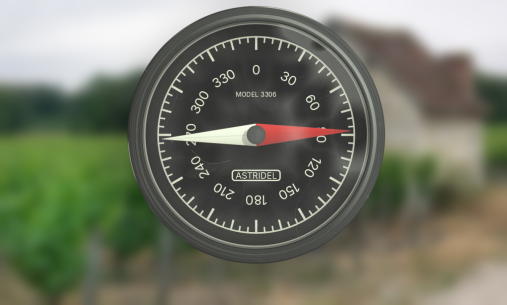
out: 87.5 °
